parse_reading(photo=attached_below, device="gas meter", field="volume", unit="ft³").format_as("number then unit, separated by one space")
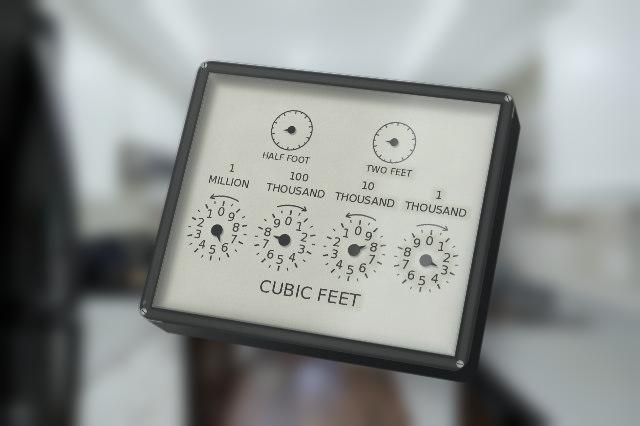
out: 578300 ft³
